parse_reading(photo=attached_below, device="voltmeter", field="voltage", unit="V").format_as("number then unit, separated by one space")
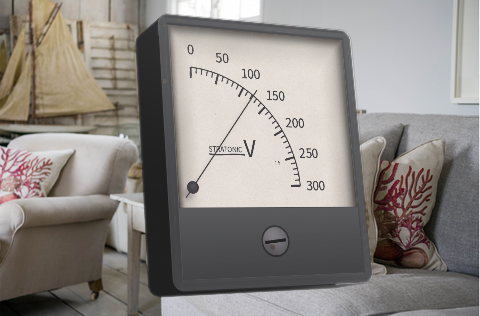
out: 120 V
